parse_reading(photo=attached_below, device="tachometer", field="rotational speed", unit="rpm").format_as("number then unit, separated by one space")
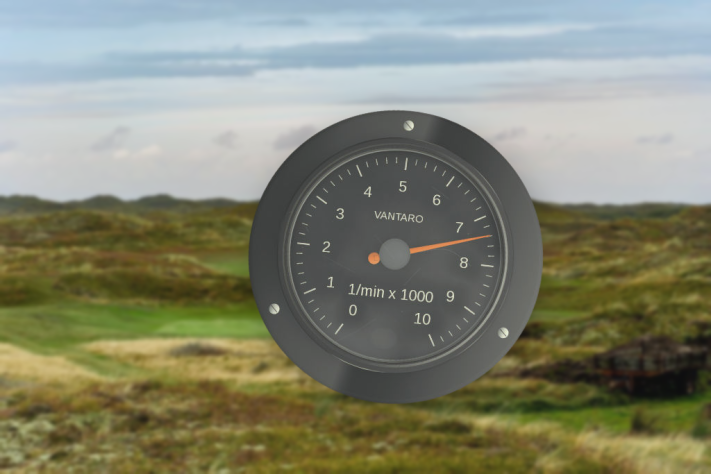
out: 7400 rpm
